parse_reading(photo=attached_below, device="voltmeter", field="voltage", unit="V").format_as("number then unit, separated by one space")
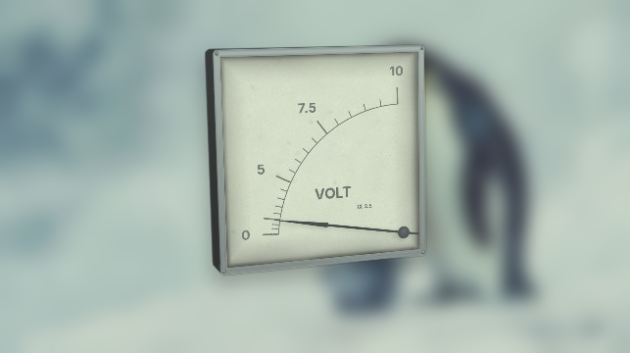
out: 2.5 V
